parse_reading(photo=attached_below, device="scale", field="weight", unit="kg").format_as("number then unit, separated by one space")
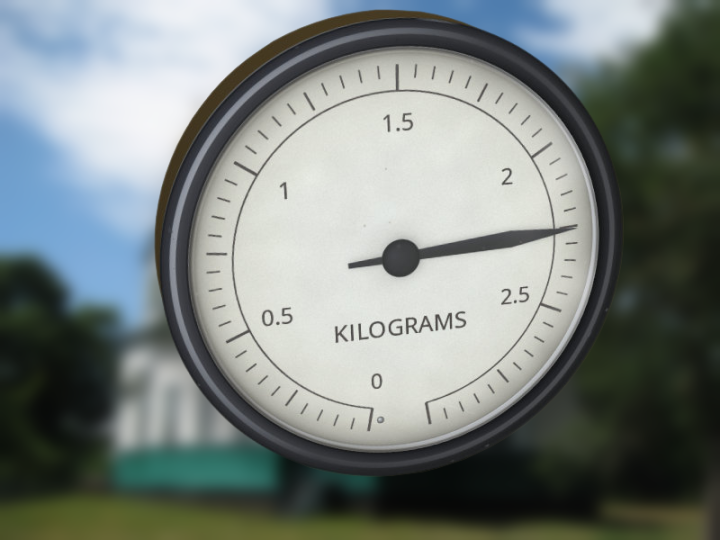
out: 2.25 kg
